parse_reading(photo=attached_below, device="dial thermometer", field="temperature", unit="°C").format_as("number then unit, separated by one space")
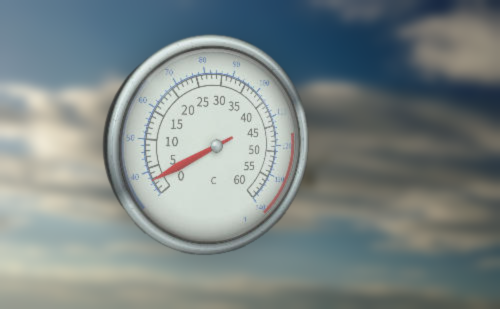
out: 3 °C
